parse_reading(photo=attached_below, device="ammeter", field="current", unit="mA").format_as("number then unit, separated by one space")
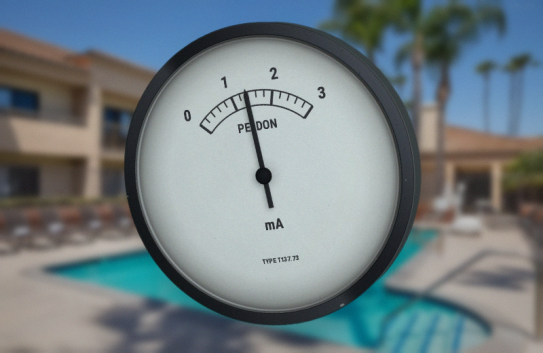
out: 1.4 mA
